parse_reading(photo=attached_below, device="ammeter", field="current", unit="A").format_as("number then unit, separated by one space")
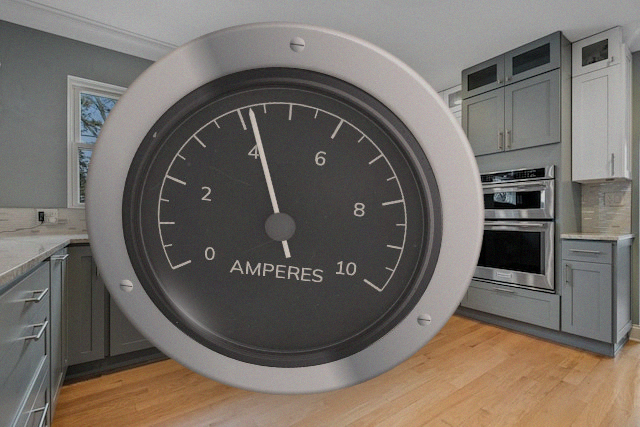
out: 4.25 A
